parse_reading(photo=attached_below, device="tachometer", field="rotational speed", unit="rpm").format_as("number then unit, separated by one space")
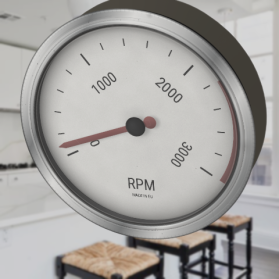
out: 100 rpm
